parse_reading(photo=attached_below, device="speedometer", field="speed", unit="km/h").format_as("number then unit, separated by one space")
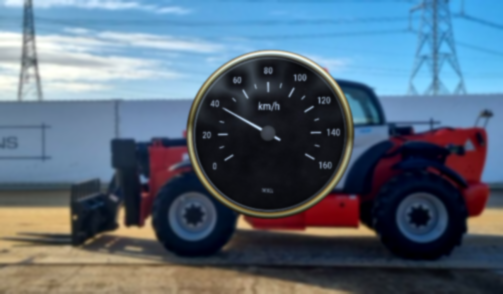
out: 40 km/h
